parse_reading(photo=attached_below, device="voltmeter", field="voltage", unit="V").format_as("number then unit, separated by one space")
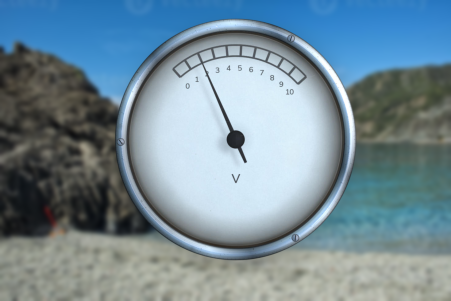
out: 2 V
